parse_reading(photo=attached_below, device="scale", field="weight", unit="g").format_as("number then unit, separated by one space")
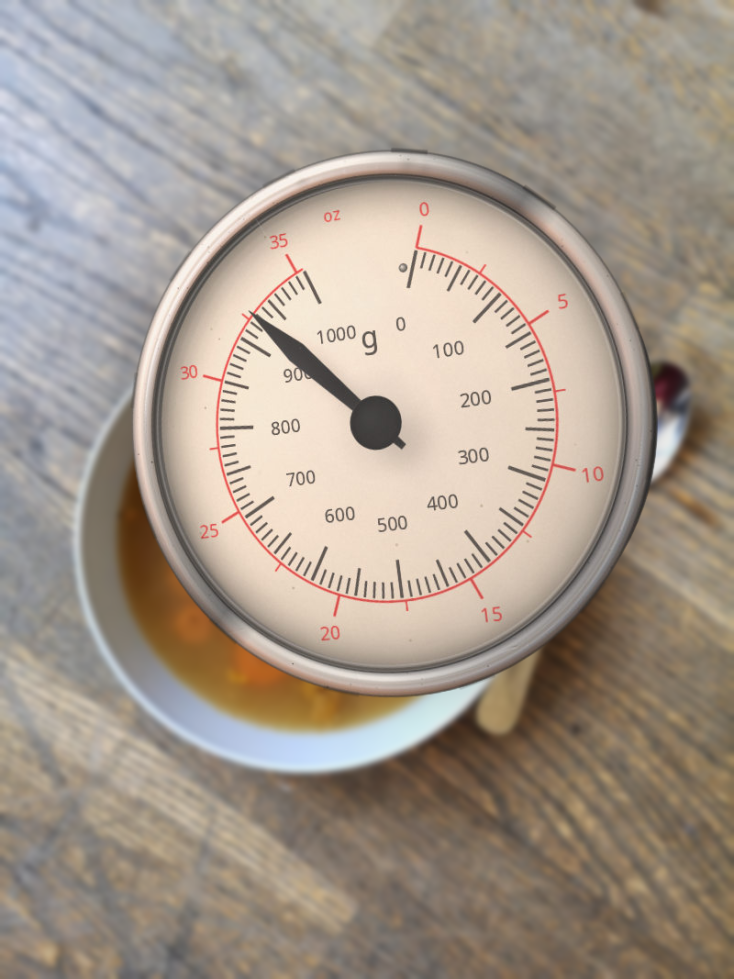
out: 930 g
